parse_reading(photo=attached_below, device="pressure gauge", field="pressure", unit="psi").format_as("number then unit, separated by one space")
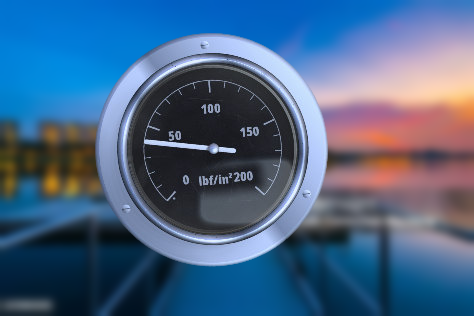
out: 40 psi
